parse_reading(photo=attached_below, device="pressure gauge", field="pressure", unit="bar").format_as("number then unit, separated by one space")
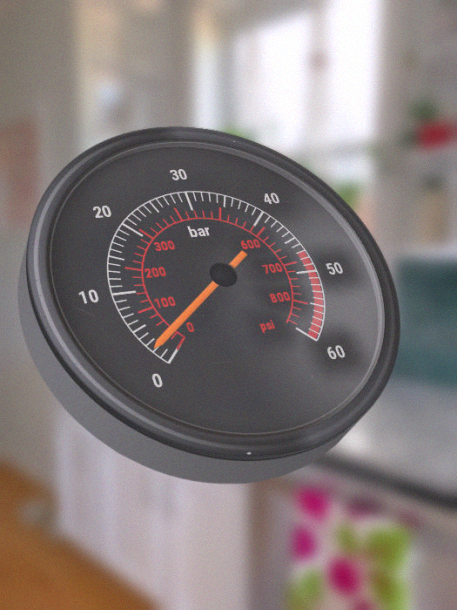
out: 2 bar
